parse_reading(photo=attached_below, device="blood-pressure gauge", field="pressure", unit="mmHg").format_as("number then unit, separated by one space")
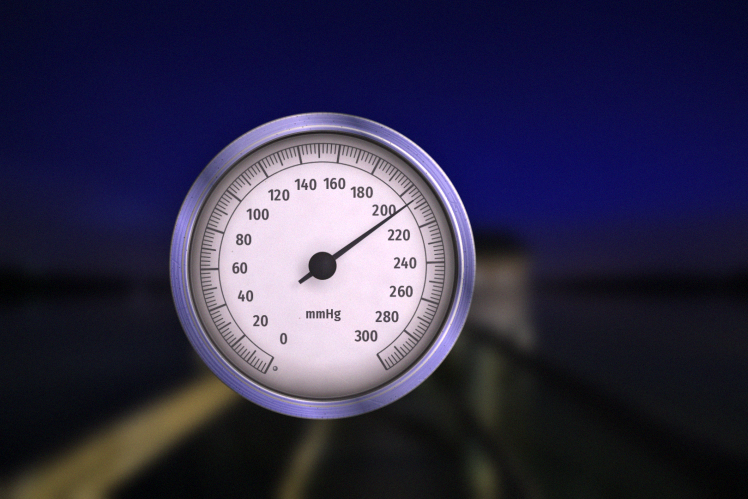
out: 206 mmHg
